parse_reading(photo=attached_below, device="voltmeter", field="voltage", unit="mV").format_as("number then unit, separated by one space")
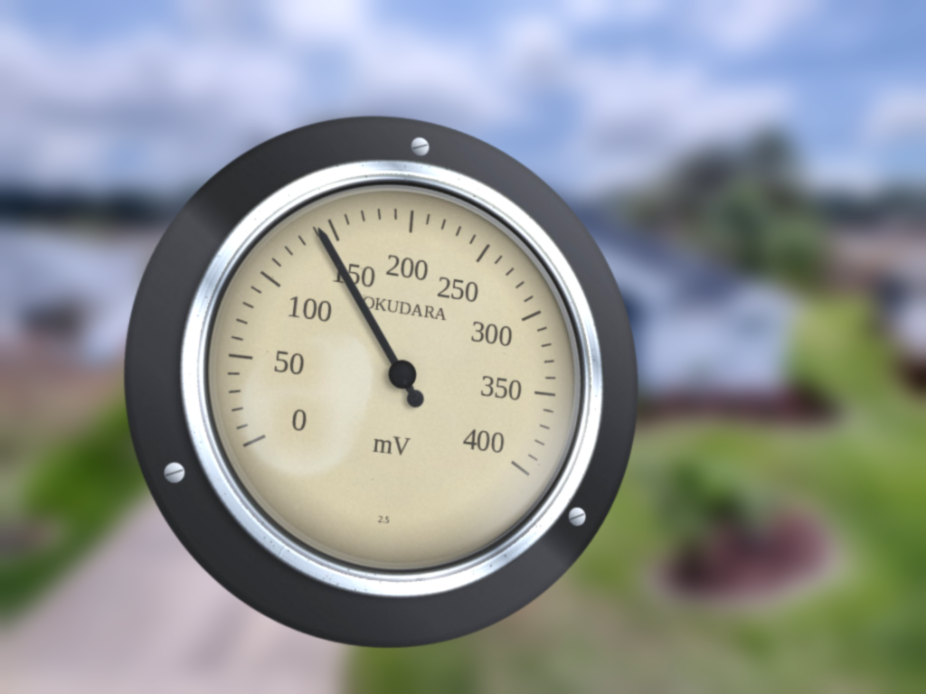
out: 140 mV
